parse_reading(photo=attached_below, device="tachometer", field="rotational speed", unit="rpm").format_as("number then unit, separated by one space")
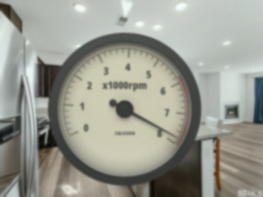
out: 7800 rpm
